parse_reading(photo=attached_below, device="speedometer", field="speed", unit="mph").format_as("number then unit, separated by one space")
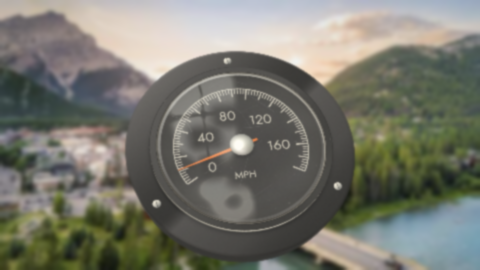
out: 10 mph
